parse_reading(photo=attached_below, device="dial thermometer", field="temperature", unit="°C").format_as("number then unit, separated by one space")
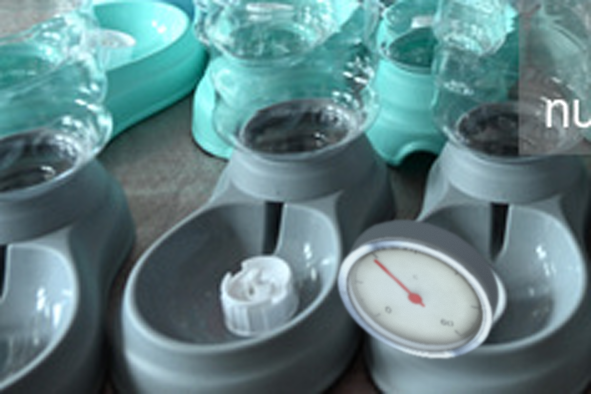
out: 20 °C
